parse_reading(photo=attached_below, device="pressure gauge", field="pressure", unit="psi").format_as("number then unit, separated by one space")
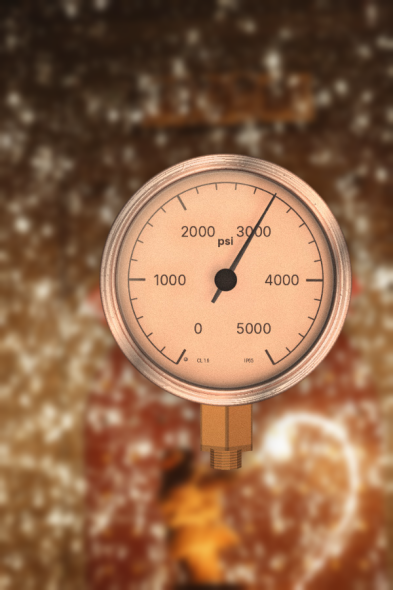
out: 3000 psi
